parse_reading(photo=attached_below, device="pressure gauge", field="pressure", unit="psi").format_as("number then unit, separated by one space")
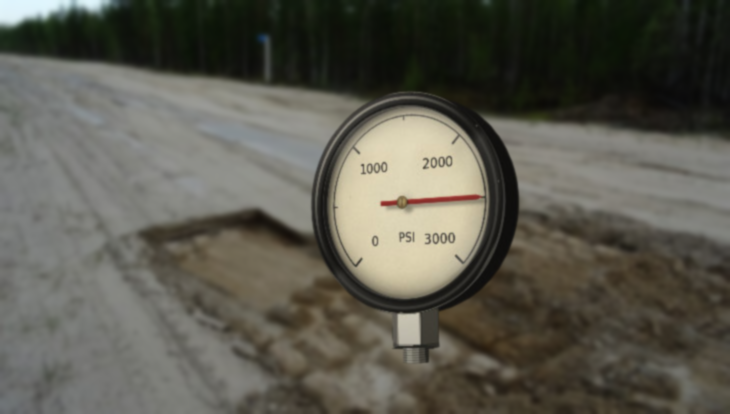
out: 2500 psi
